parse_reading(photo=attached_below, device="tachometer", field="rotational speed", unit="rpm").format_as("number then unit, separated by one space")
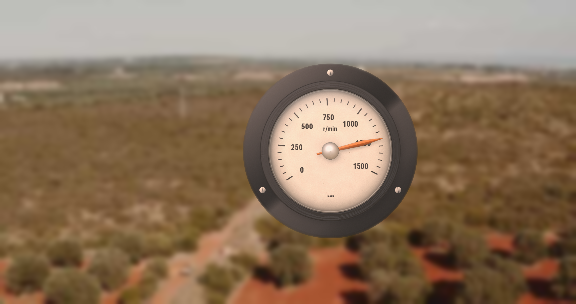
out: 1250 rpm
